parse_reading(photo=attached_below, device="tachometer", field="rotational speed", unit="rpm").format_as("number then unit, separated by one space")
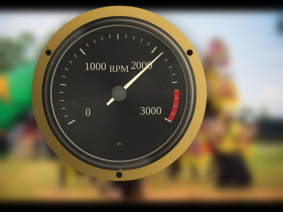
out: 2100 rpm
